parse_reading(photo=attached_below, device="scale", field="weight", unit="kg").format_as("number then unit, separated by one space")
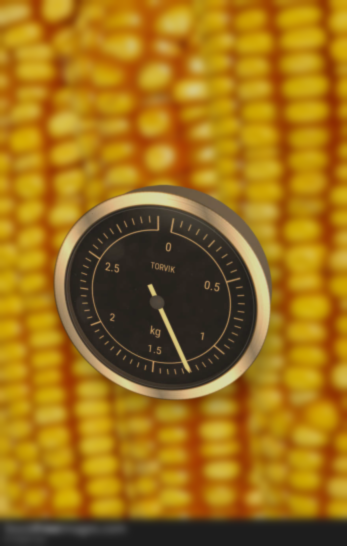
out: 1.25 kg
